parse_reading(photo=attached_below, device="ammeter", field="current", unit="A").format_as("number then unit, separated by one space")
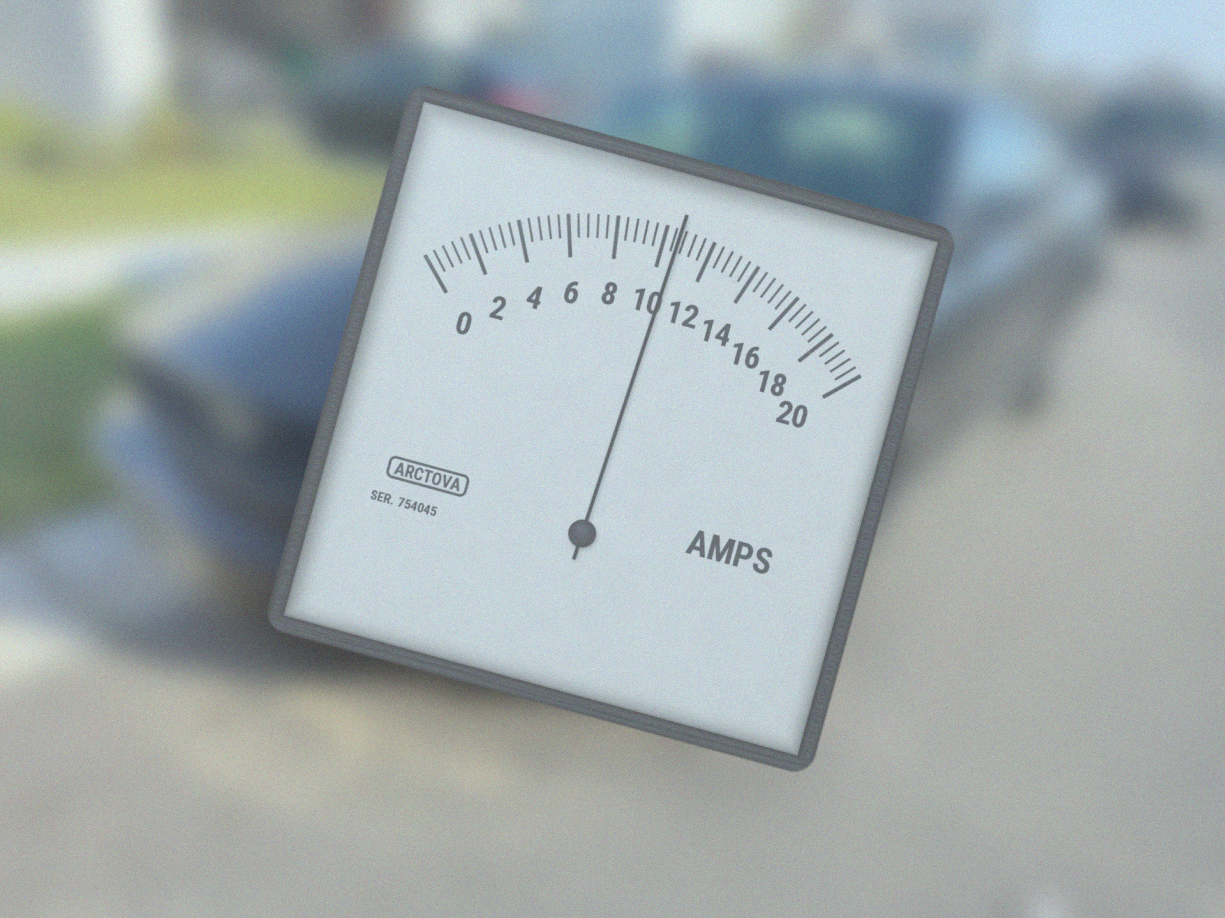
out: 10.6 A
